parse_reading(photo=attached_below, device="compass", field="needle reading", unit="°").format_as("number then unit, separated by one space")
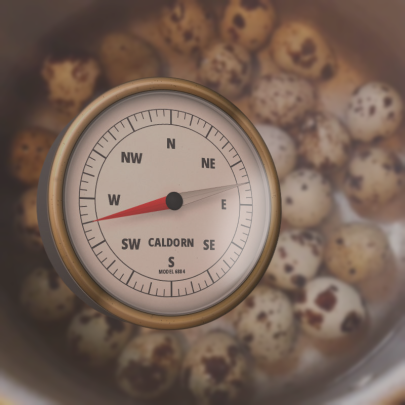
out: 255 °
